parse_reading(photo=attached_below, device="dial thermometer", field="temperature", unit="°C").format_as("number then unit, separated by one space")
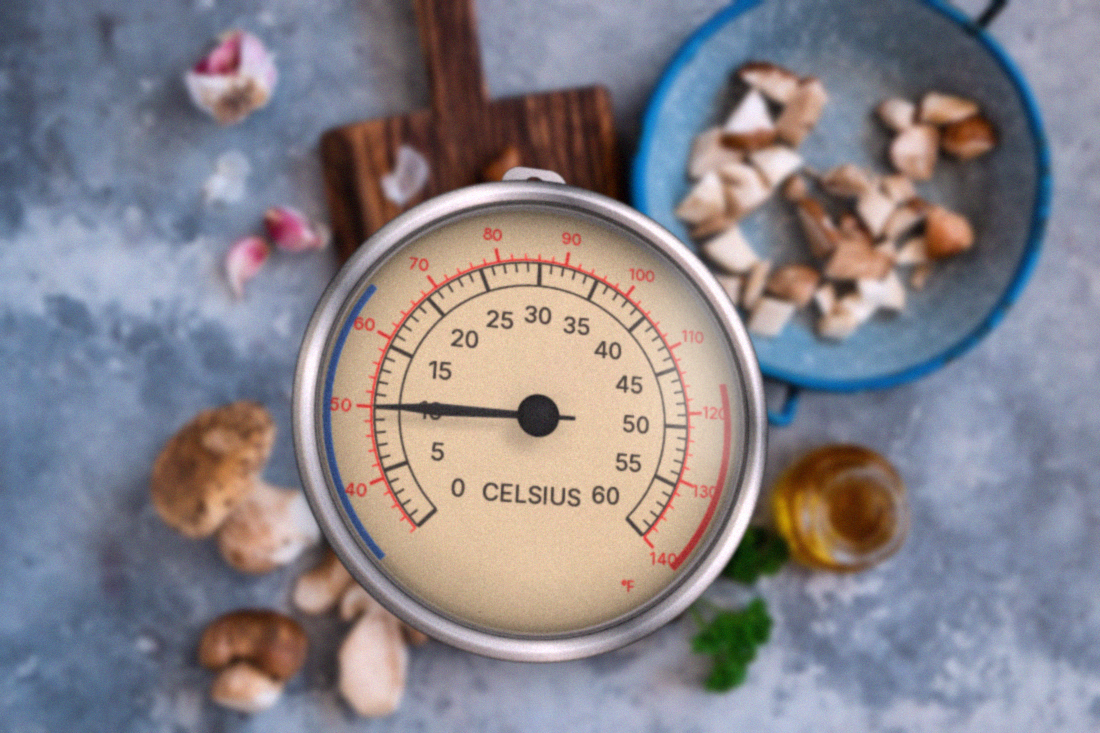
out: 10 °C
